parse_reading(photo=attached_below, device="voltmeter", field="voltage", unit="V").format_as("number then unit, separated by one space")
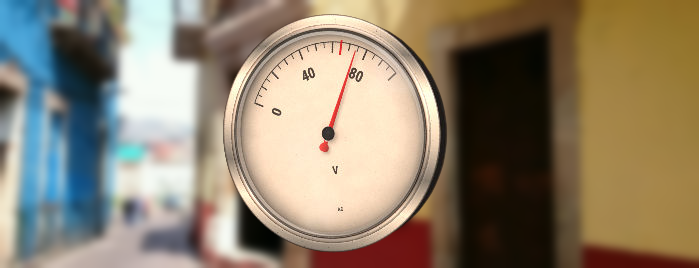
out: 75 V
